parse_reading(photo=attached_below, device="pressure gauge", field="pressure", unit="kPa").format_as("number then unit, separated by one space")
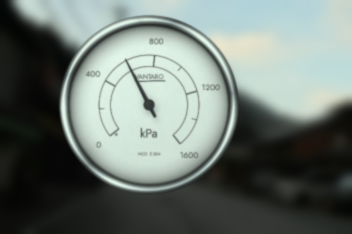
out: 600 kPa
